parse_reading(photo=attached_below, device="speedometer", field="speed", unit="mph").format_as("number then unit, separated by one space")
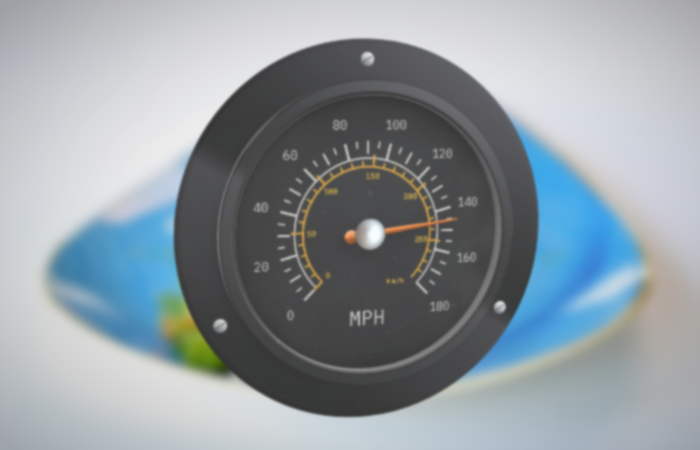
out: 145 mph
